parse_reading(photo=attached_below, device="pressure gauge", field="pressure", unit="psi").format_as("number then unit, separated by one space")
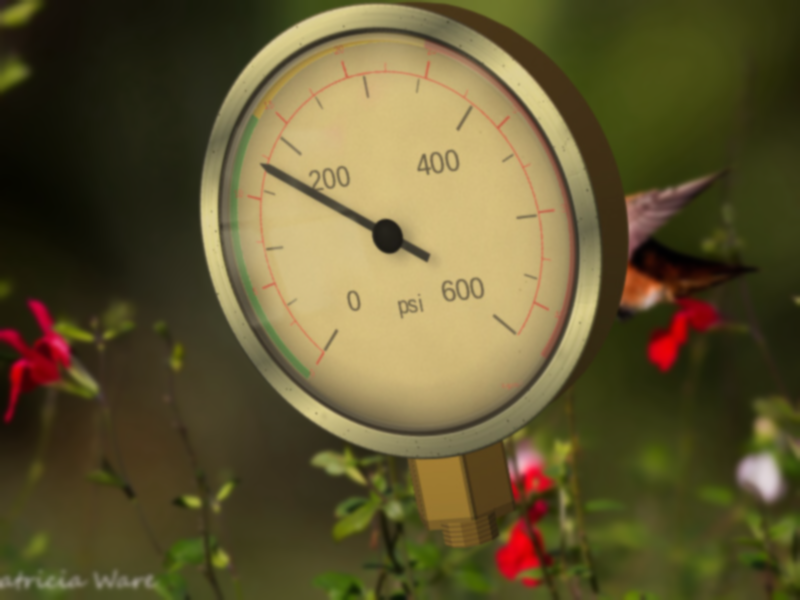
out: 175 psi
